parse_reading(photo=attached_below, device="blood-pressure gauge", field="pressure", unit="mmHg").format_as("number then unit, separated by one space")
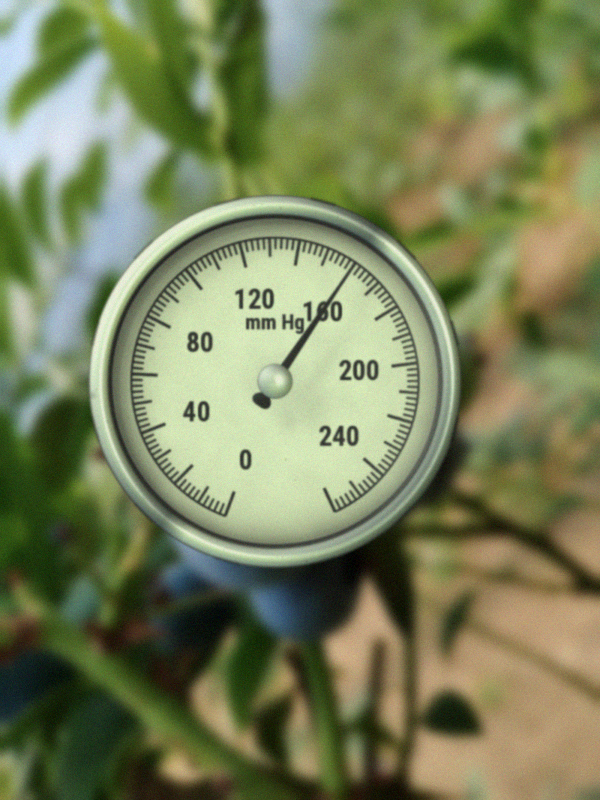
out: 160 mmHg
